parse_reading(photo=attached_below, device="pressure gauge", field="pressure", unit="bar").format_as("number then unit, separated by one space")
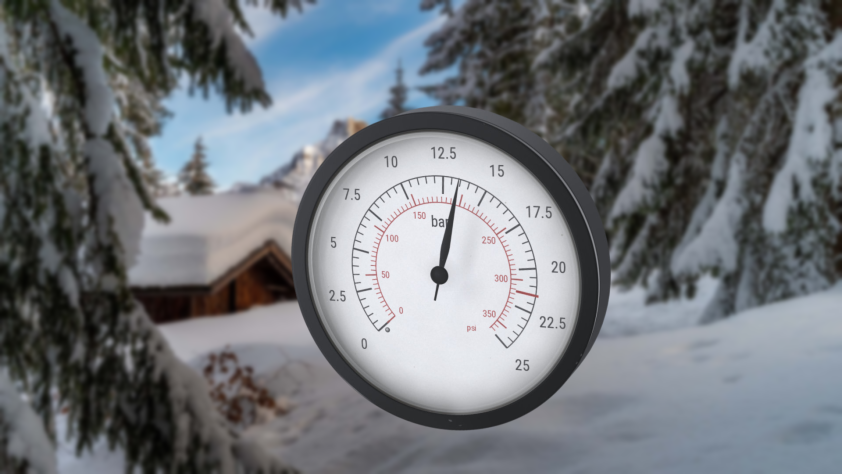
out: 13.5 bar
